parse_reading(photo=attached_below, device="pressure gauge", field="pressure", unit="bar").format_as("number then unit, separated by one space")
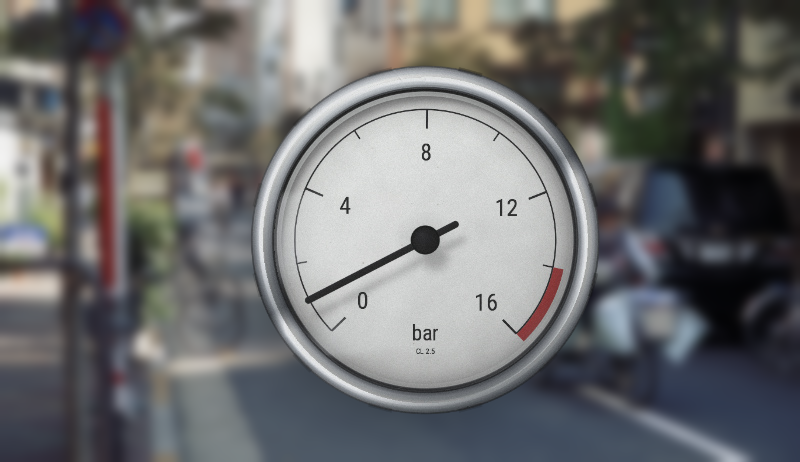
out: 1 bar
